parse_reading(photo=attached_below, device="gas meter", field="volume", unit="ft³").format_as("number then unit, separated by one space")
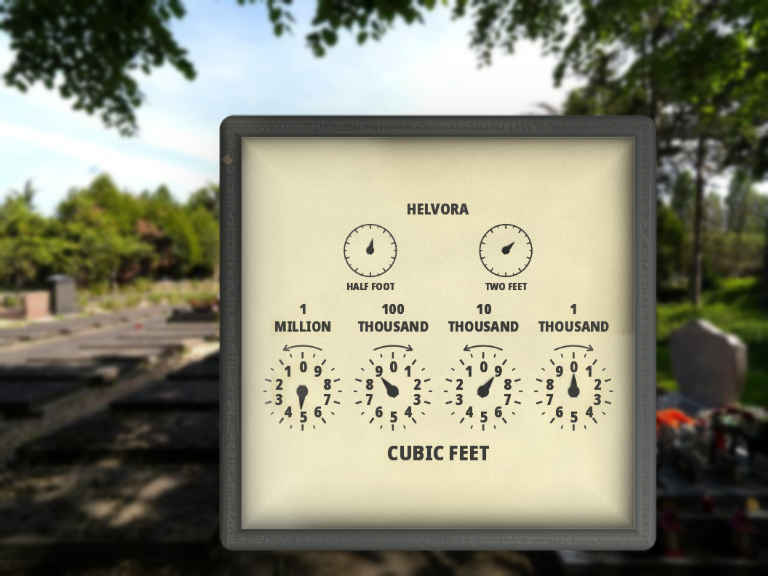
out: 489000 ft³
